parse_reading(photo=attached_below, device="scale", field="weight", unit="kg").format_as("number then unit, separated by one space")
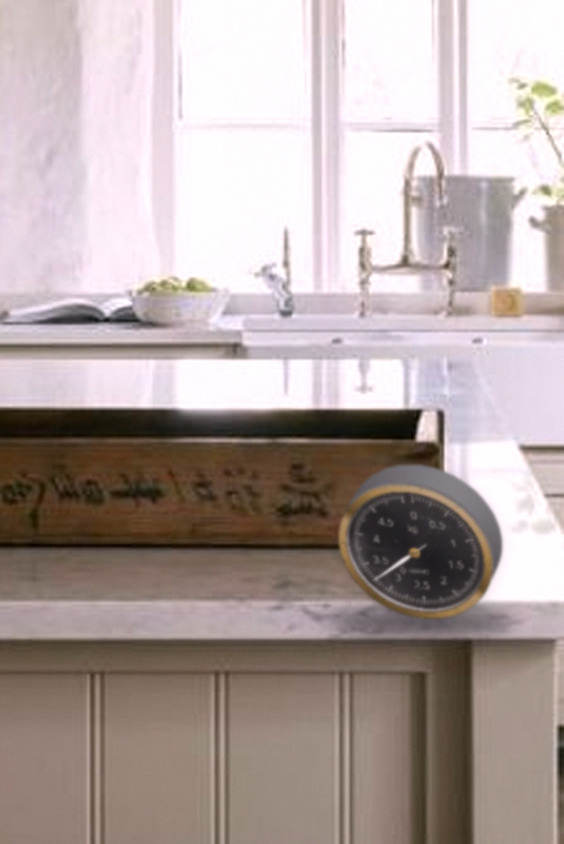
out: 3.25 kg
